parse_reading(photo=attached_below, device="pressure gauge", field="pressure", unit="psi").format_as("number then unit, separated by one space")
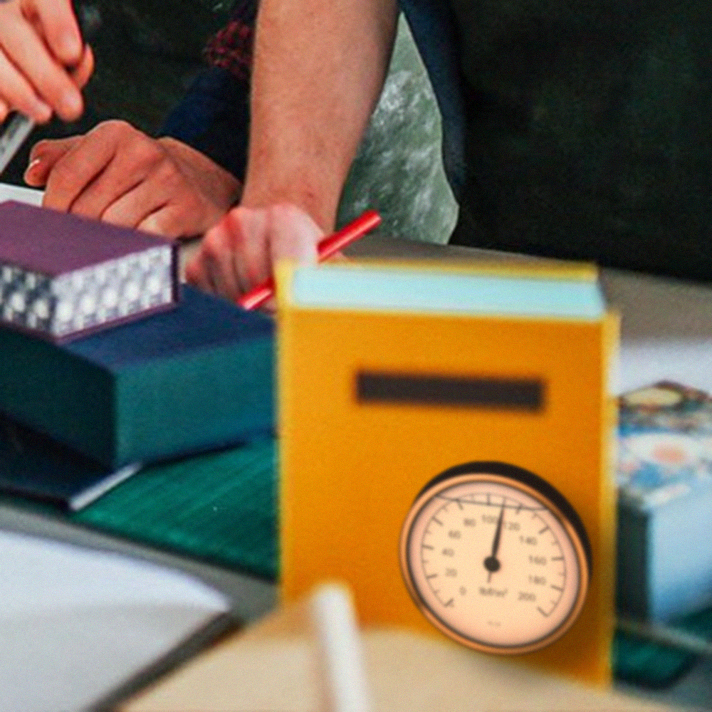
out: 110 psi
